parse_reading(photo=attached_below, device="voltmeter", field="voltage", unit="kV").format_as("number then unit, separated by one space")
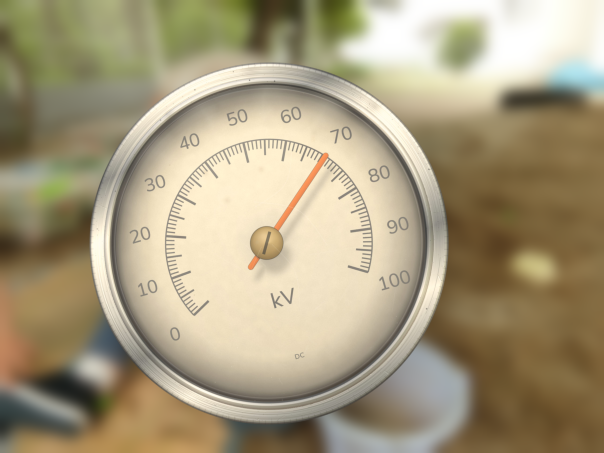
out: 70 kV
